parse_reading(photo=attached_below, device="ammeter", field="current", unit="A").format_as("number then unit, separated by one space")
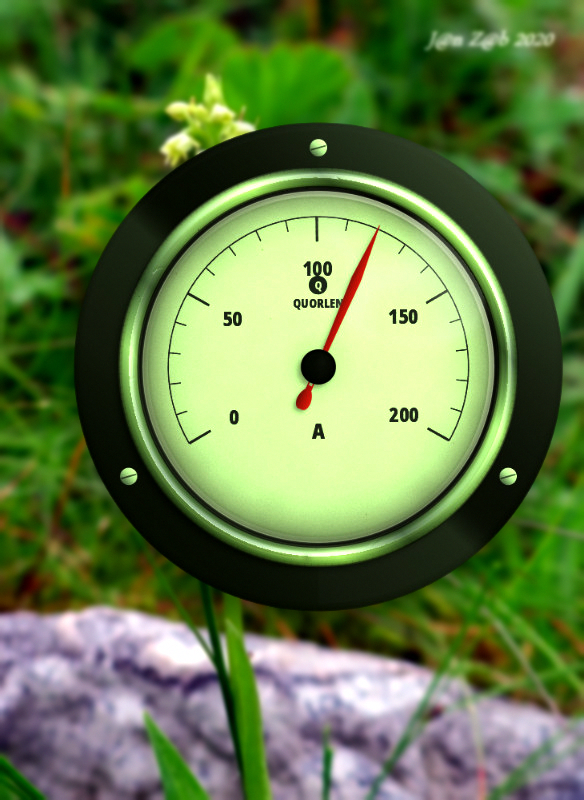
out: 120 A
